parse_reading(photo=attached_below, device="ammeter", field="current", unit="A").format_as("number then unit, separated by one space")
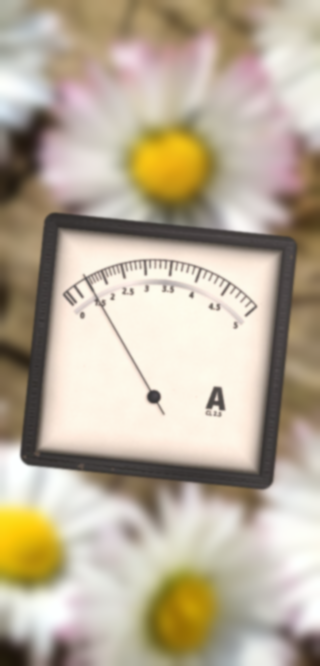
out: 1.5 A
